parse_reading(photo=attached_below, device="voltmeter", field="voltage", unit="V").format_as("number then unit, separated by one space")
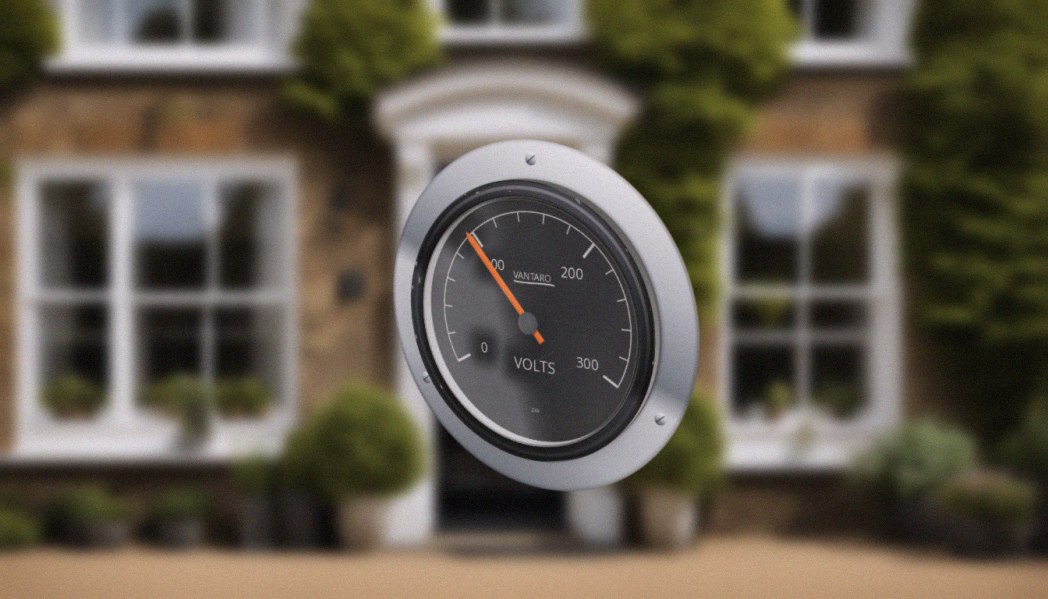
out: 100 V
